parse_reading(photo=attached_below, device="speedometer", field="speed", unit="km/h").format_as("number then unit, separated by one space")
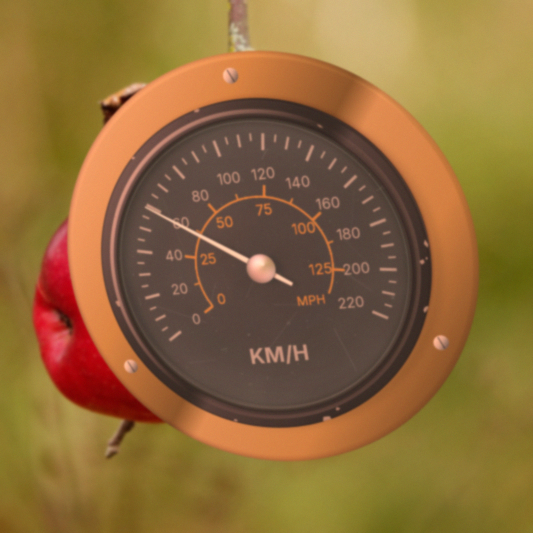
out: 60 km/h
